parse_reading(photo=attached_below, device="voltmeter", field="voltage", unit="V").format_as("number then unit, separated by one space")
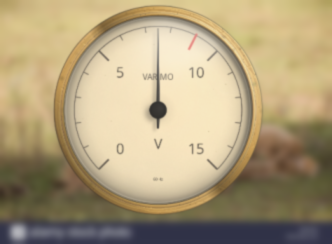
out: 7.5 V
